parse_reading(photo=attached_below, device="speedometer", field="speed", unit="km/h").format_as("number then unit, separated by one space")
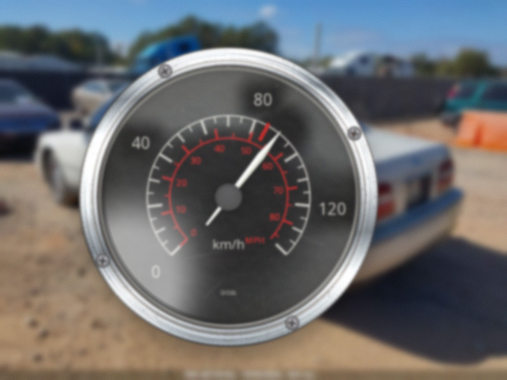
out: 90 km/h
